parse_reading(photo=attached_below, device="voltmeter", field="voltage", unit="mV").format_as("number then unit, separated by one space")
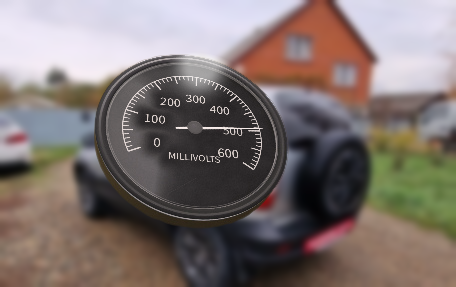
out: 500 mV
